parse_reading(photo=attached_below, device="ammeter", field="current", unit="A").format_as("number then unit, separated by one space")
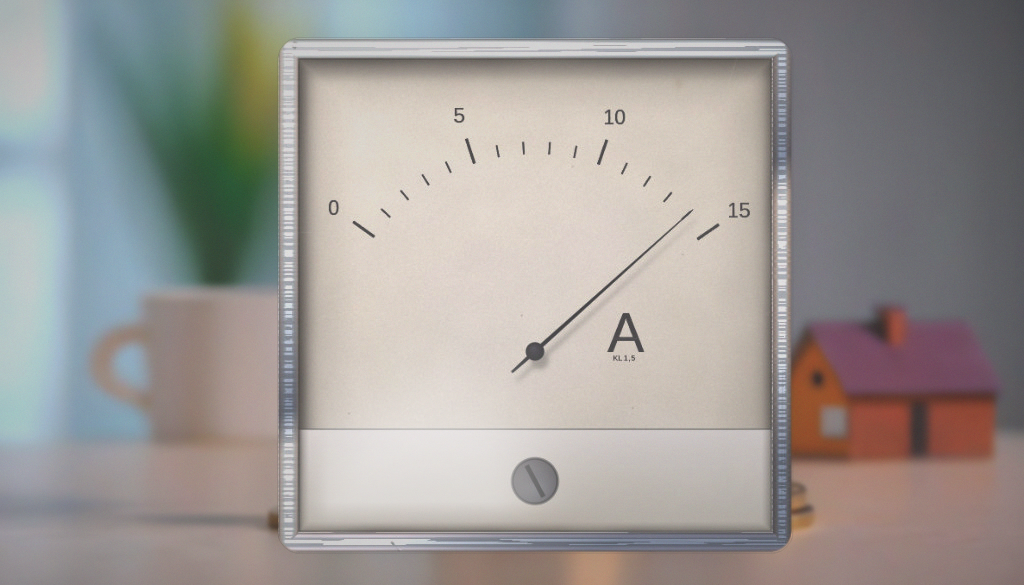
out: 14 A
